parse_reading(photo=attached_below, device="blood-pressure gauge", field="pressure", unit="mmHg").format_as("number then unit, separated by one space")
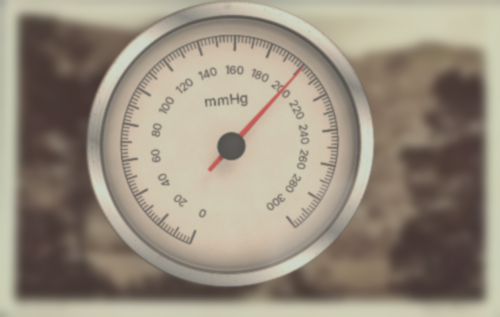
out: 200 mmHg
